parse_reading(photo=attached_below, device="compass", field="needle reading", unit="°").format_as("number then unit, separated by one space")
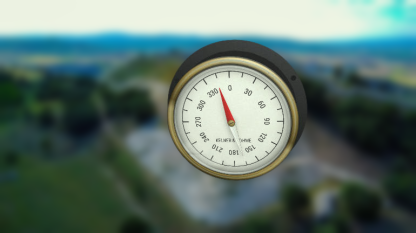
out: 345 °
